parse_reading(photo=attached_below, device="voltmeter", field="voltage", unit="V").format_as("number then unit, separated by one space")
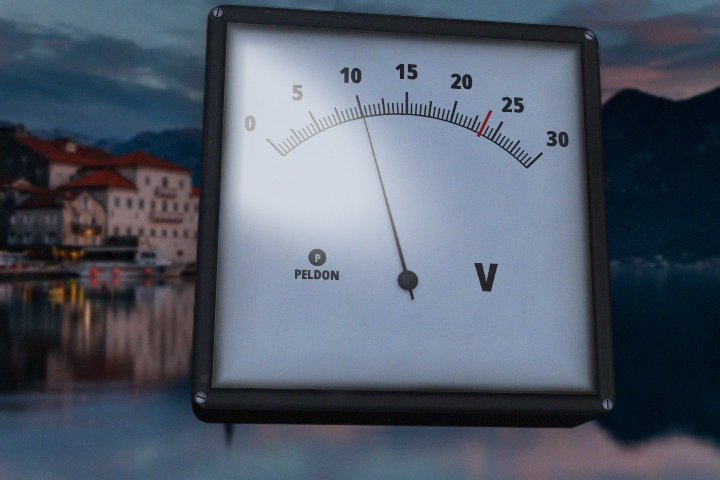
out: 10 V
